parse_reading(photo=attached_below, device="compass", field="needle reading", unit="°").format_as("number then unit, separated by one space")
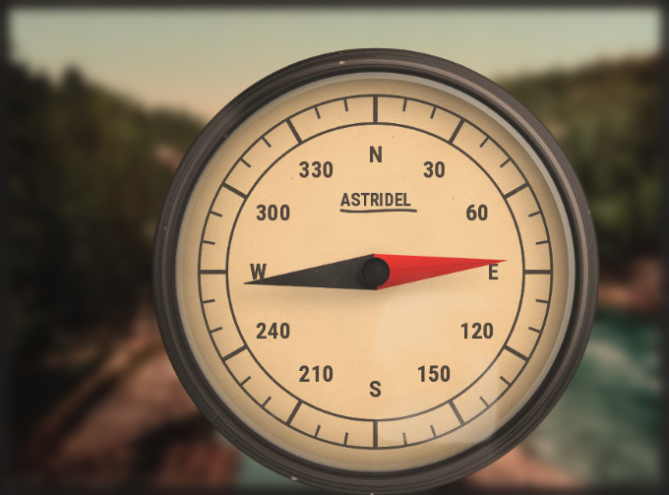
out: 85 °
